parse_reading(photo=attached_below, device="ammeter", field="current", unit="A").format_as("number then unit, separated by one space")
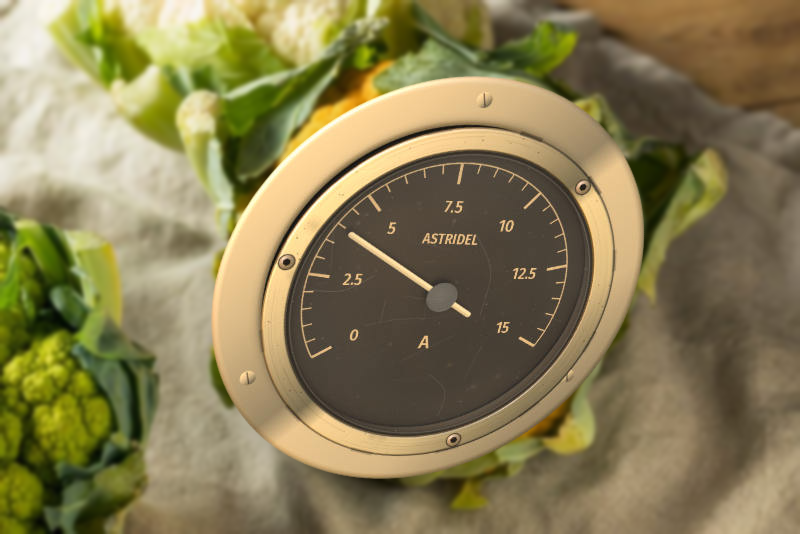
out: 4 A
